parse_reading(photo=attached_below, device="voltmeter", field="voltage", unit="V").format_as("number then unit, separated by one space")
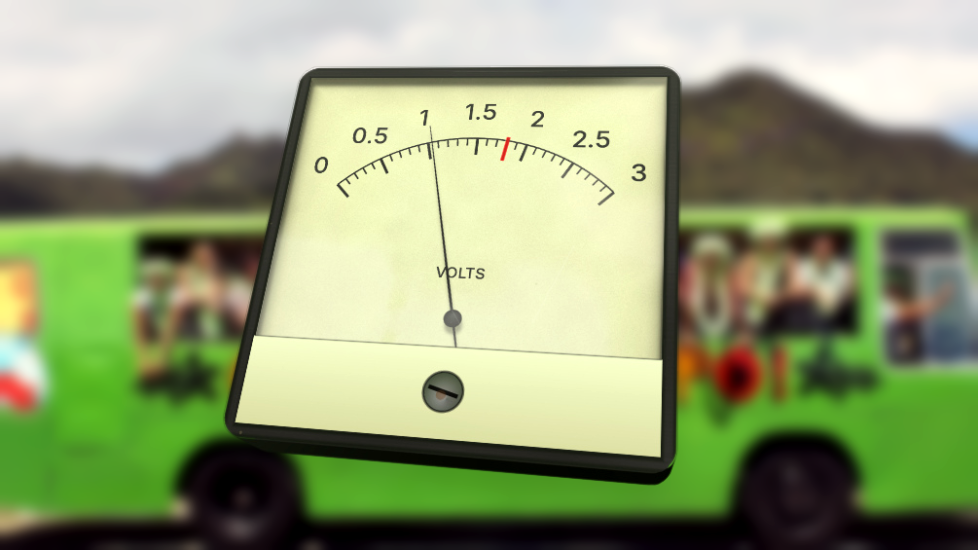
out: 1.05 V
